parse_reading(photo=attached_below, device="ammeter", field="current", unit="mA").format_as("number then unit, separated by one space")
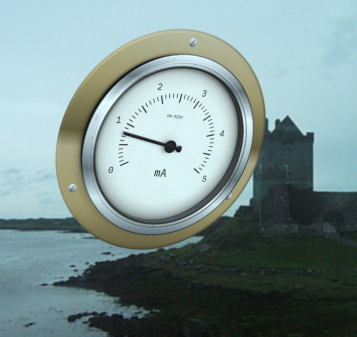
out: 0.8 mA
